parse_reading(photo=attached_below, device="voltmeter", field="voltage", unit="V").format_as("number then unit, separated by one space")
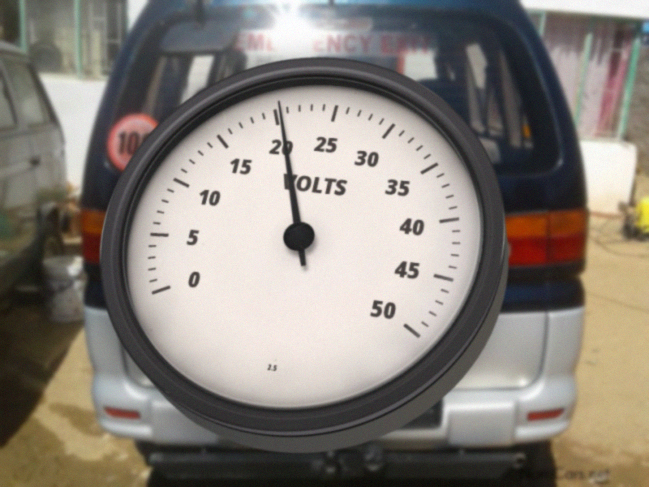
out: 20.5 V
